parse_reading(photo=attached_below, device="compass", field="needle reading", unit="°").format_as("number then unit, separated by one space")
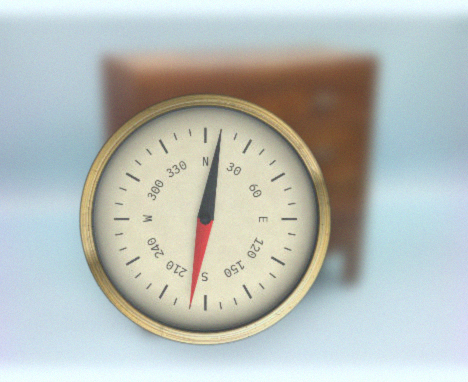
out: 190 °
